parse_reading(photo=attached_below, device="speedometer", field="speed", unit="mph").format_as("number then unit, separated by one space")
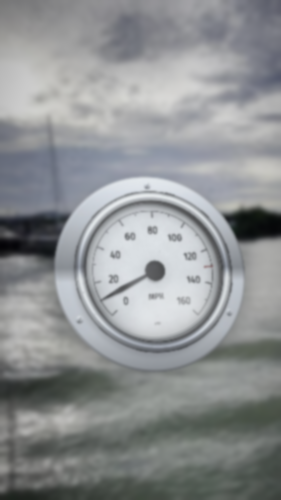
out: 10 mph
